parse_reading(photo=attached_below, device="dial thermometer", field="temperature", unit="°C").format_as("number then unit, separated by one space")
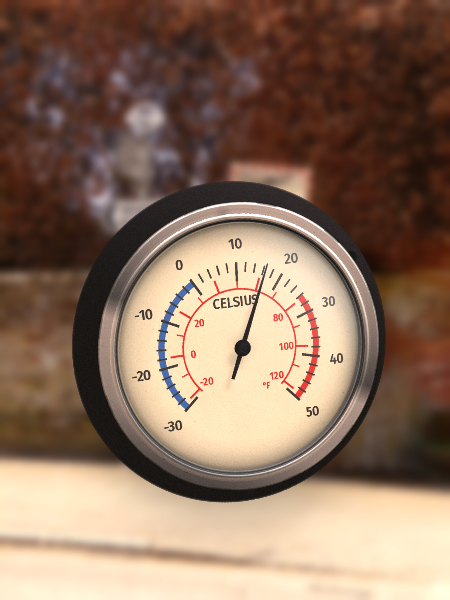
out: 16 °C
